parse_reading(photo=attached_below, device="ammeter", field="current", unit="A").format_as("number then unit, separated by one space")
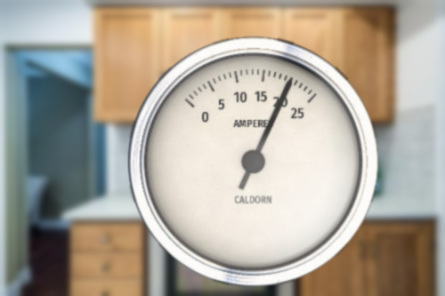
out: 20 A
